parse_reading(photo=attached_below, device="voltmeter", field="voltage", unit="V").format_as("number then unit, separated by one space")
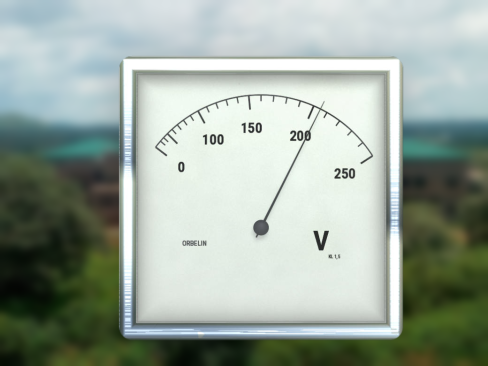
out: 205 V
